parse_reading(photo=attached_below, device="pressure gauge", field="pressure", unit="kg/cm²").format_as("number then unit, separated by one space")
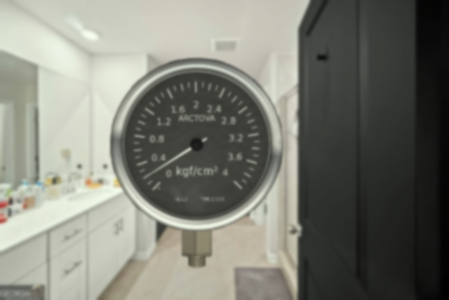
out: 0.2 kg/cm²
